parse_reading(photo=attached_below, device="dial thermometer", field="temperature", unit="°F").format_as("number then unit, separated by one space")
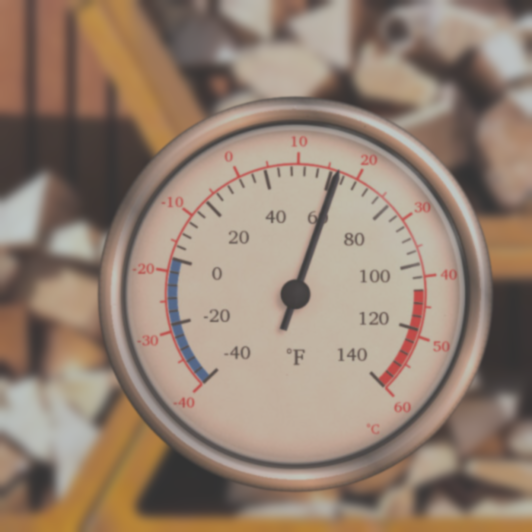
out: 62 °F
